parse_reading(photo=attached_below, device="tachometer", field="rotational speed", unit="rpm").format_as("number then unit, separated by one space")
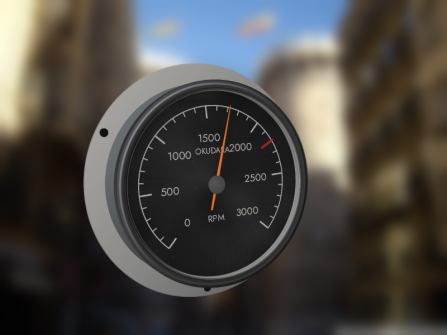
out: 1700 rpm
